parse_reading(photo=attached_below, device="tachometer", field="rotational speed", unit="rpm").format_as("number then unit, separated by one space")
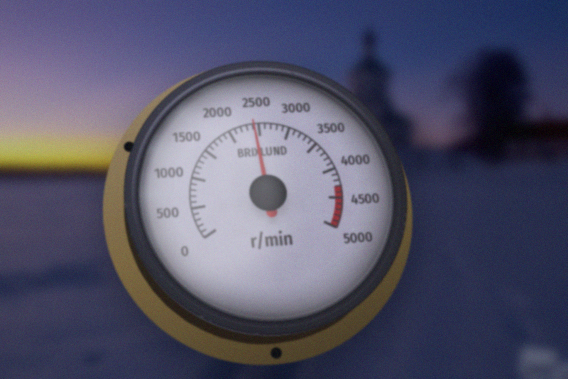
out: 2400 rpm
